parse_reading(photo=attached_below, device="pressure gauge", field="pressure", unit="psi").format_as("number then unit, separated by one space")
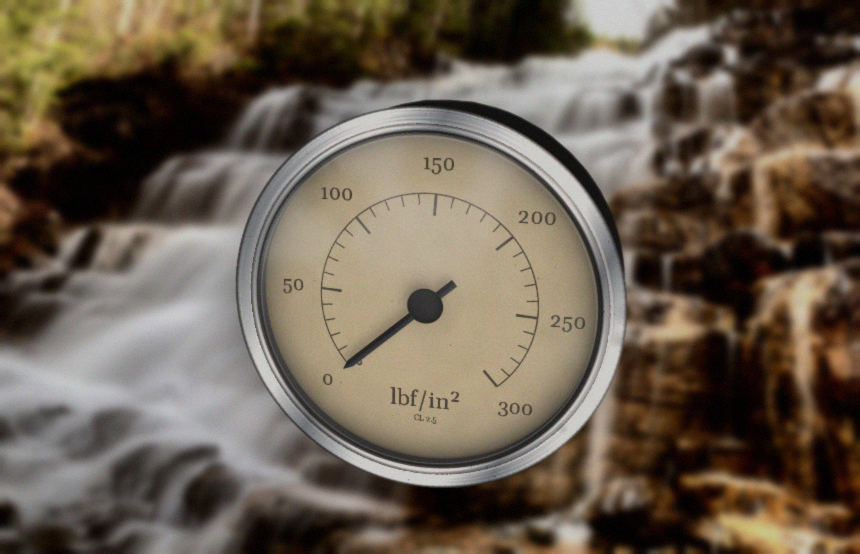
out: 0 psi
